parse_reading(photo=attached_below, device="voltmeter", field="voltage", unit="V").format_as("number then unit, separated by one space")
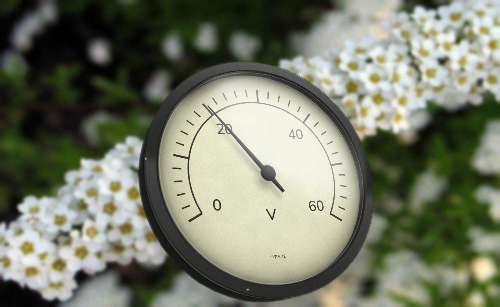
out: 20 V
